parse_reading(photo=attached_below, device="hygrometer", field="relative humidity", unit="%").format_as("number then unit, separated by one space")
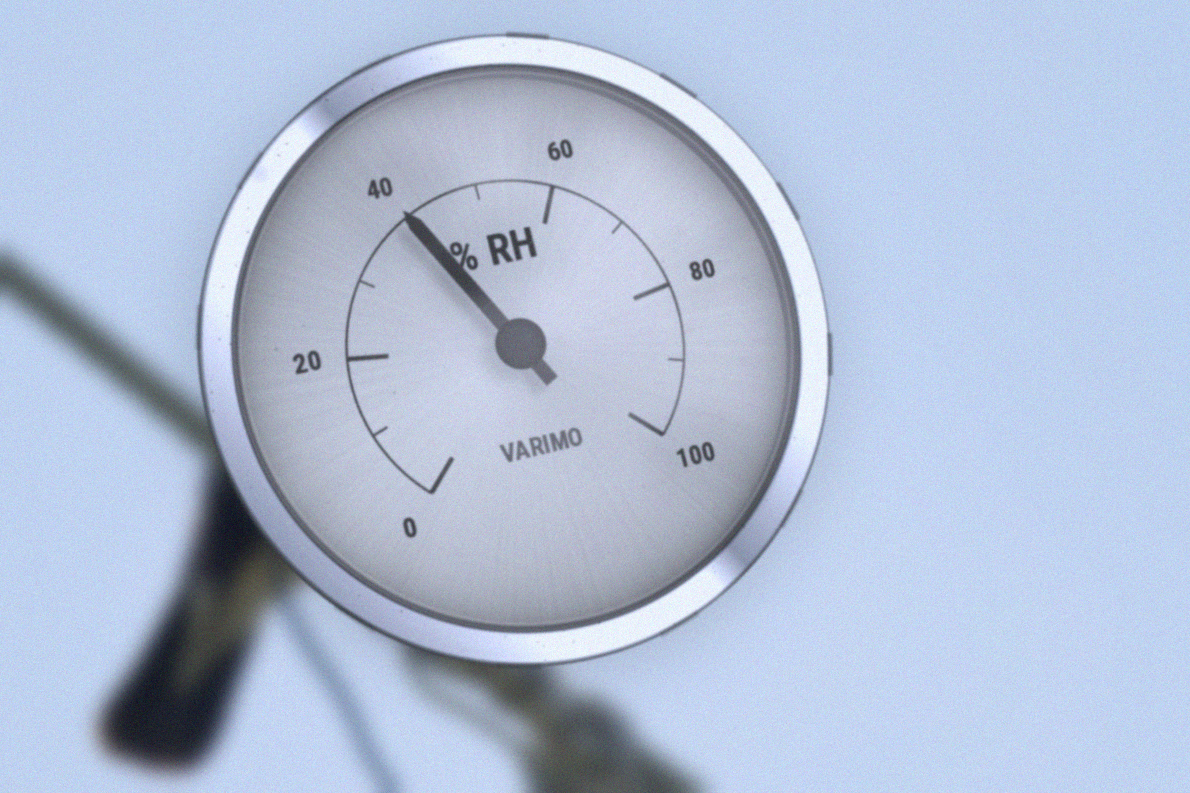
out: 40 %
